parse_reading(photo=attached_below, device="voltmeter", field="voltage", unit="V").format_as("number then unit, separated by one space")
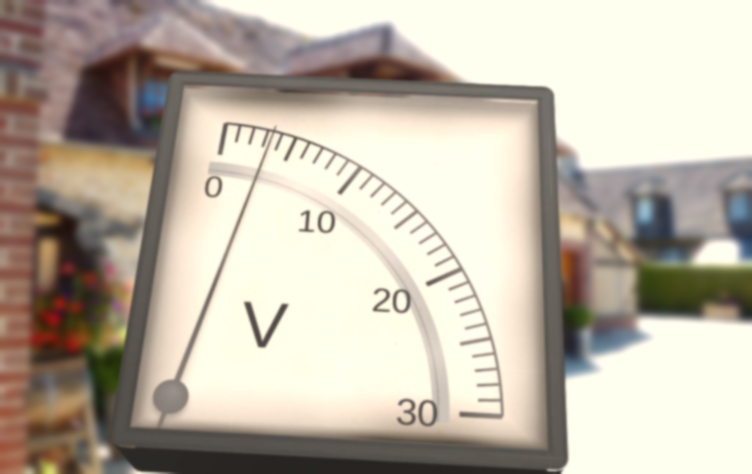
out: 3.5 V
